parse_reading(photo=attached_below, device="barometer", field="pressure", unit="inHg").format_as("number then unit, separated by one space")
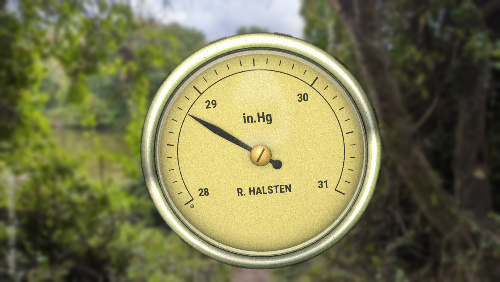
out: 28.8 inHg
